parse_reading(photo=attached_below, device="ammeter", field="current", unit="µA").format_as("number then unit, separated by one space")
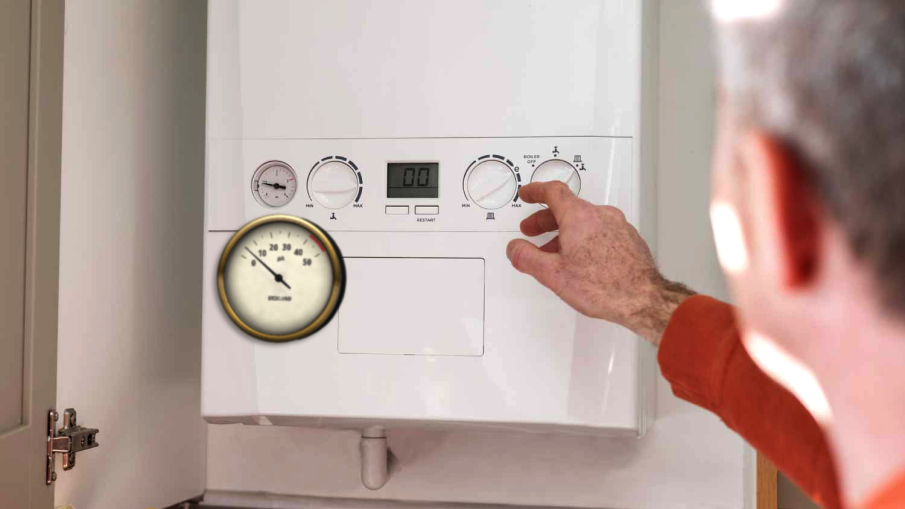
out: 5 µA
